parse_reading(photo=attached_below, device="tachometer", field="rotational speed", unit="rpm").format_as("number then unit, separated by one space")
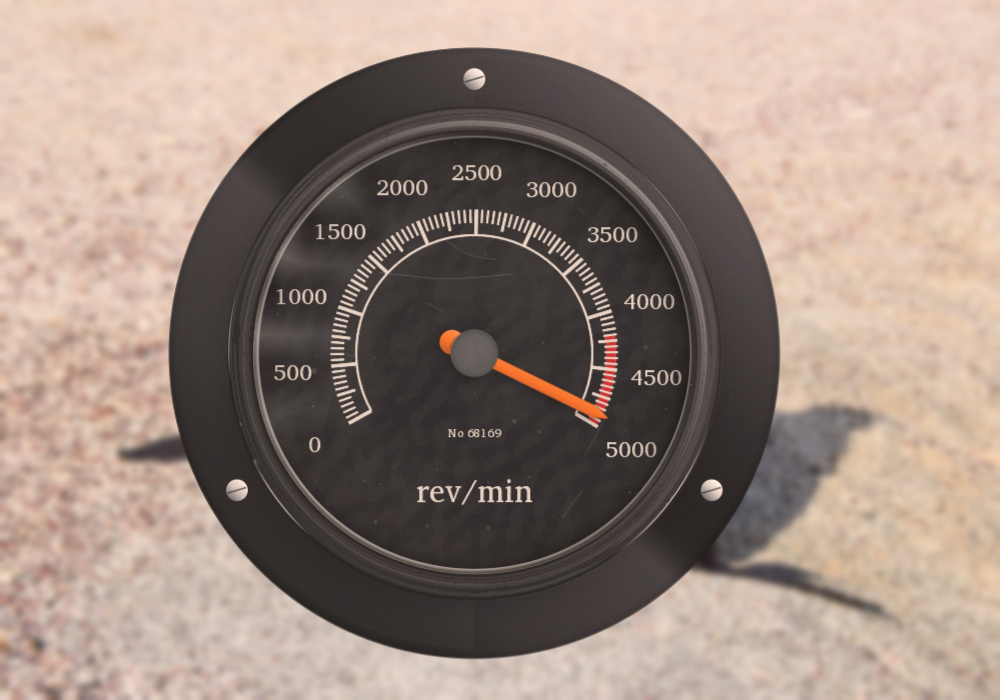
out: 4900 rpm
